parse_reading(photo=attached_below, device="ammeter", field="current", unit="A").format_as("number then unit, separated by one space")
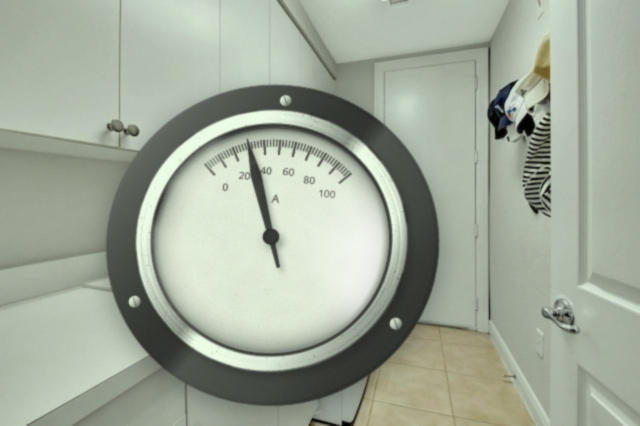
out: 30 A
